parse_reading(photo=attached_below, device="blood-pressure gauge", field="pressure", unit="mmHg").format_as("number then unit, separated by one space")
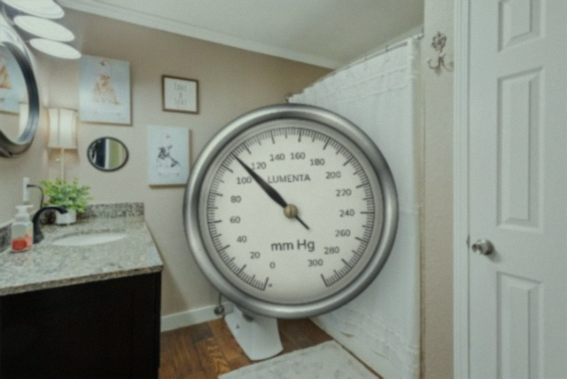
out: 110 mmHg
